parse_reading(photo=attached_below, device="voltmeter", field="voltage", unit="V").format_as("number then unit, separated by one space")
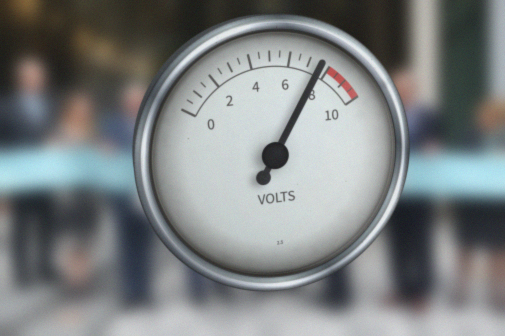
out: 7.5 V
